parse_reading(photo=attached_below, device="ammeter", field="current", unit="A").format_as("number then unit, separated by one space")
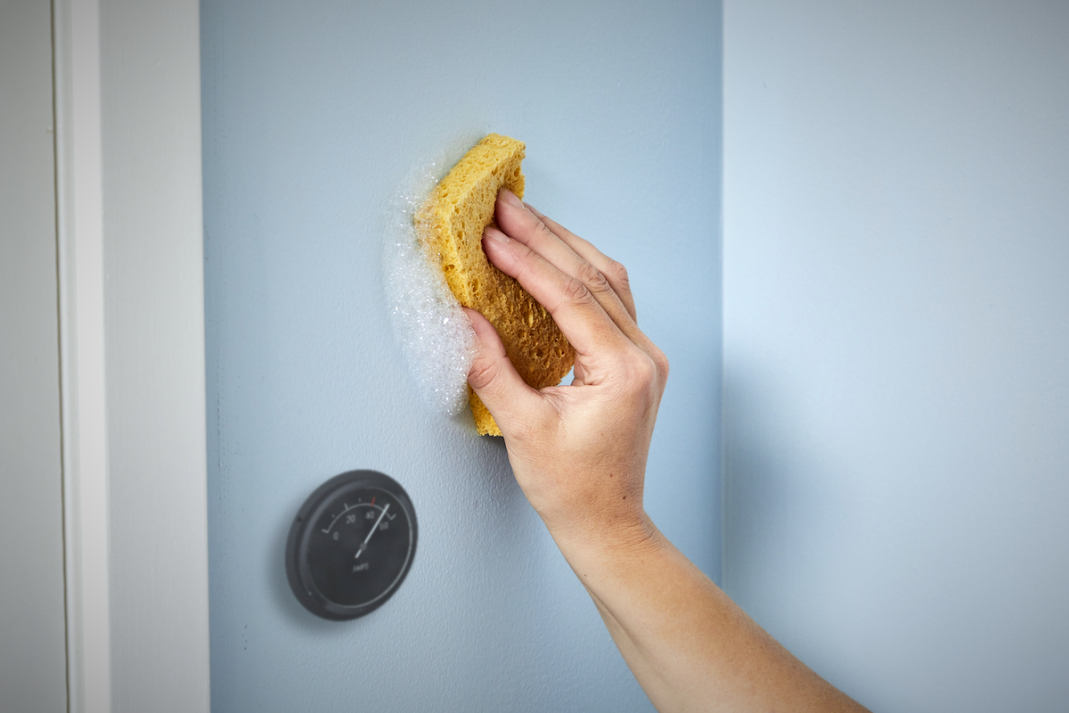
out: 50 A
